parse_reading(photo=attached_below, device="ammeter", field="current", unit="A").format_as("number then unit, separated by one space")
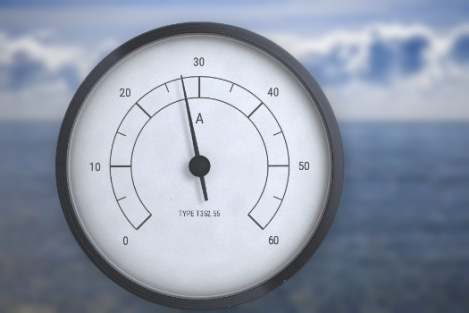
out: 27.5 A
